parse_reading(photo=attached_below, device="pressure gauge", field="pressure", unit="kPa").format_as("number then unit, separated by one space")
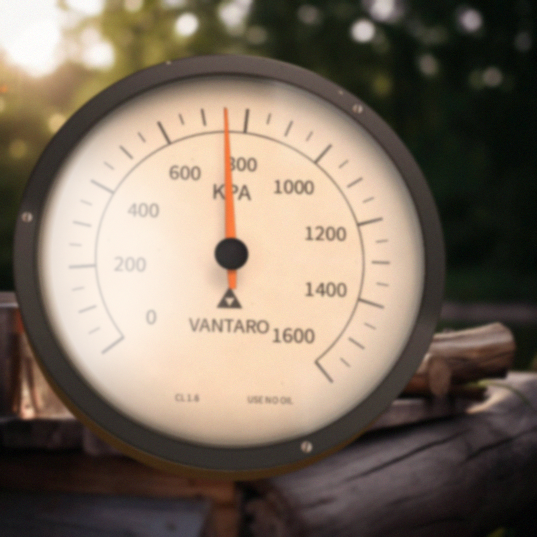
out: 750 kPa
